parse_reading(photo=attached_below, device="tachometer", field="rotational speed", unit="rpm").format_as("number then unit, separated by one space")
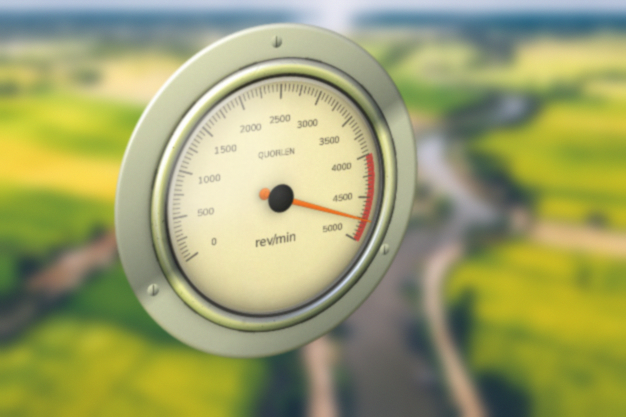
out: 4750 rpm
